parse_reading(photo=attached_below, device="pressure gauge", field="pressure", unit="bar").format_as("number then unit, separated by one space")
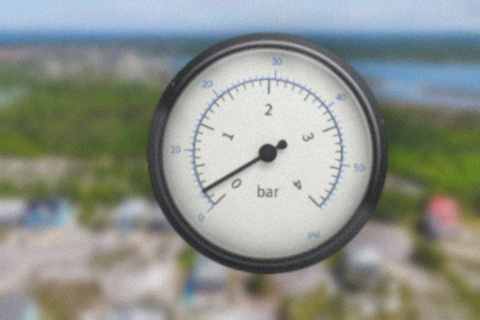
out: 0.2 bar
